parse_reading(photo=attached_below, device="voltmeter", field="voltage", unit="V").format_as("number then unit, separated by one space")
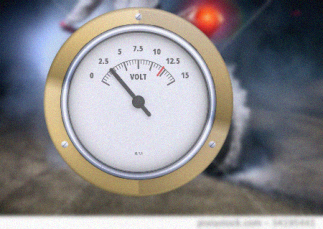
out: 2.5 V
